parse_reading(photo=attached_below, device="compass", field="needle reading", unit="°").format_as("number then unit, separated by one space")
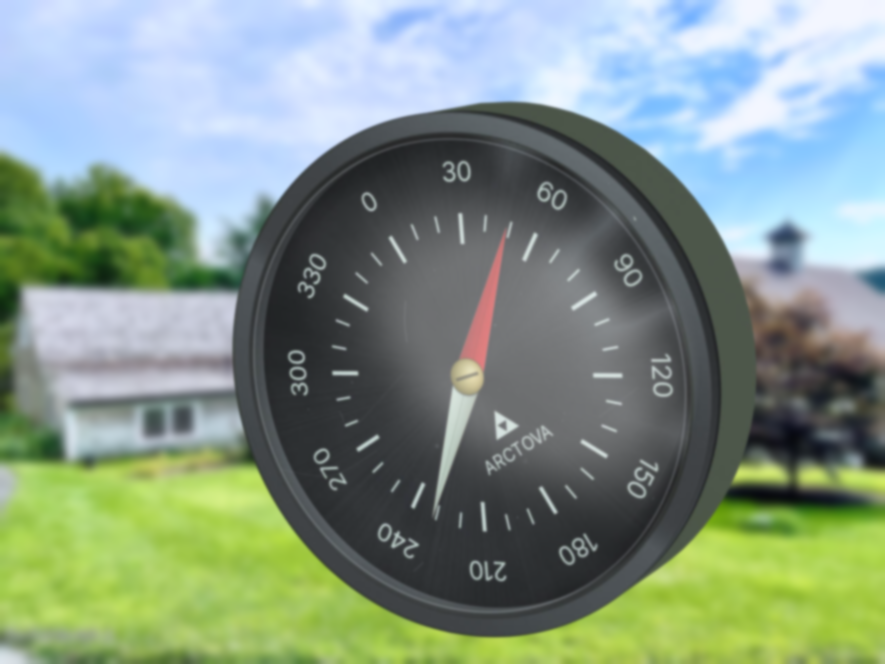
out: 50 °
